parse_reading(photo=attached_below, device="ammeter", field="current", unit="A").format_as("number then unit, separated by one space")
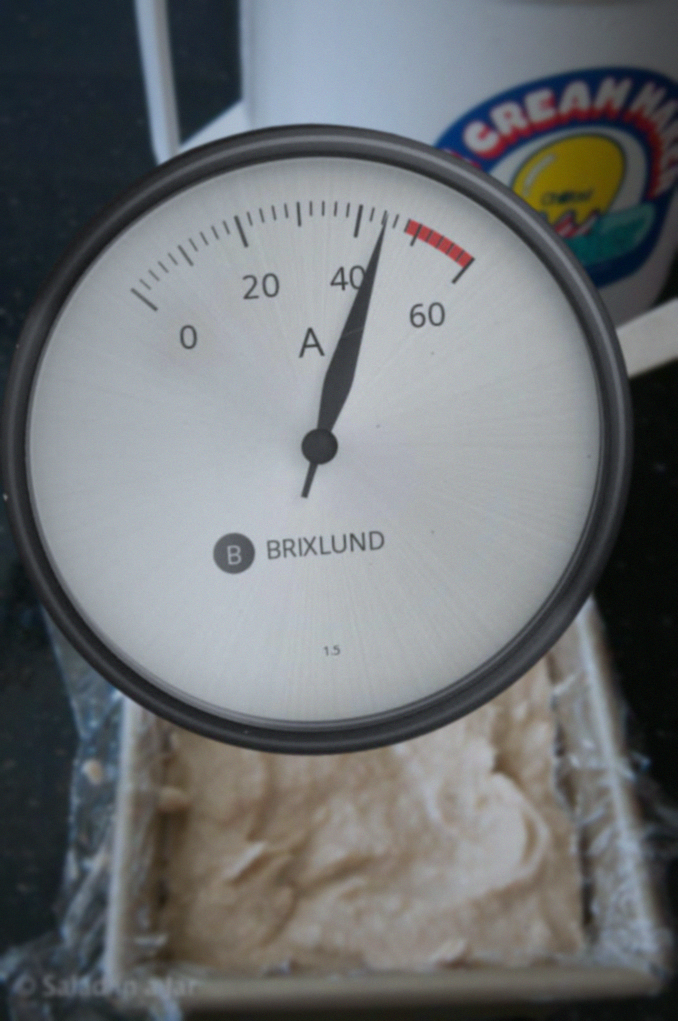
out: 44 A
